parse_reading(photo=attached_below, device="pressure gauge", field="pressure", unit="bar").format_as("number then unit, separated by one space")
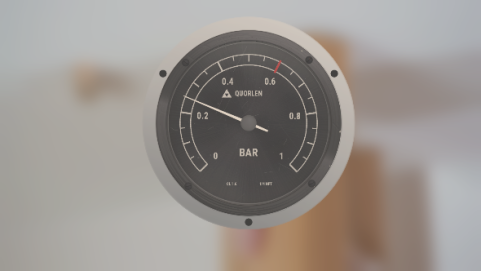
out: 0.25 bar
